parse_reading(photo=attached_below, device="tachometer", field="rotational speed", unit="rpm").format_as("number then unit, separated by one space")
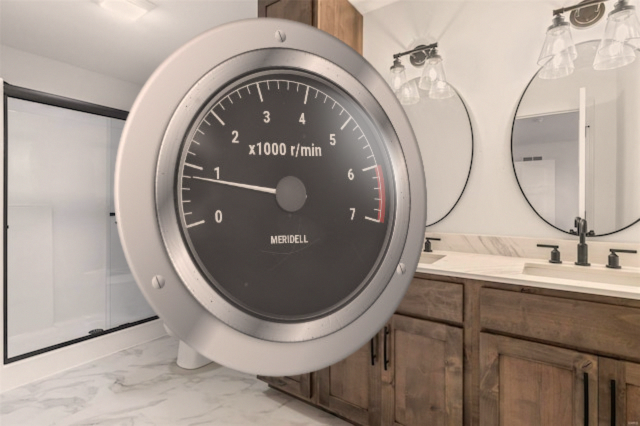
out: 800 rpm
